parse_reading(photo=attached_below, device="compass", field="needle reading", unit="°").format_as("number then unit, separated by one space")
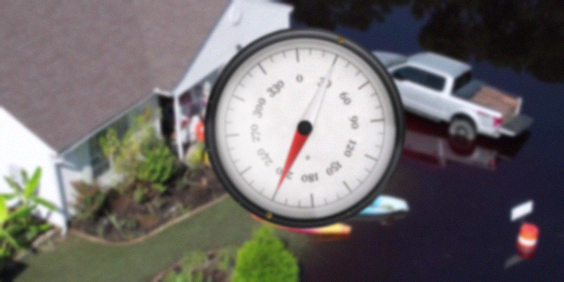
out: 210 °
